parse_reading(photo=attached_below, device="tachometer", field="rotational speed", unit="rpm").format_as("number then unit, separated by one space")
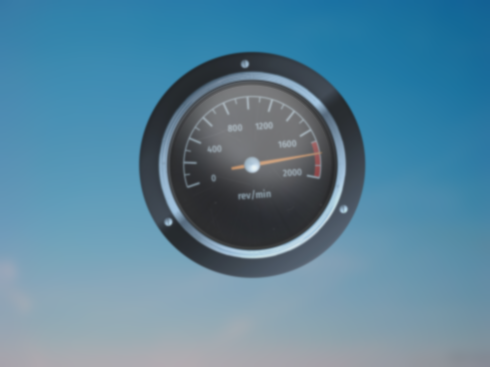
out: 1800 rpm
